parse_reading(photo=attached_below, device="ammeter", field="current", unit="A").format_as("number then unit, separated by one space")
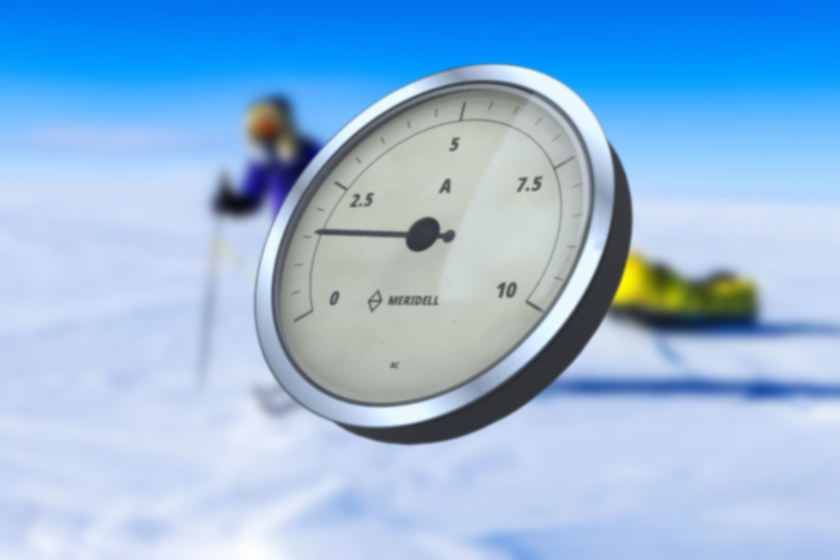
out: 1.5 A
